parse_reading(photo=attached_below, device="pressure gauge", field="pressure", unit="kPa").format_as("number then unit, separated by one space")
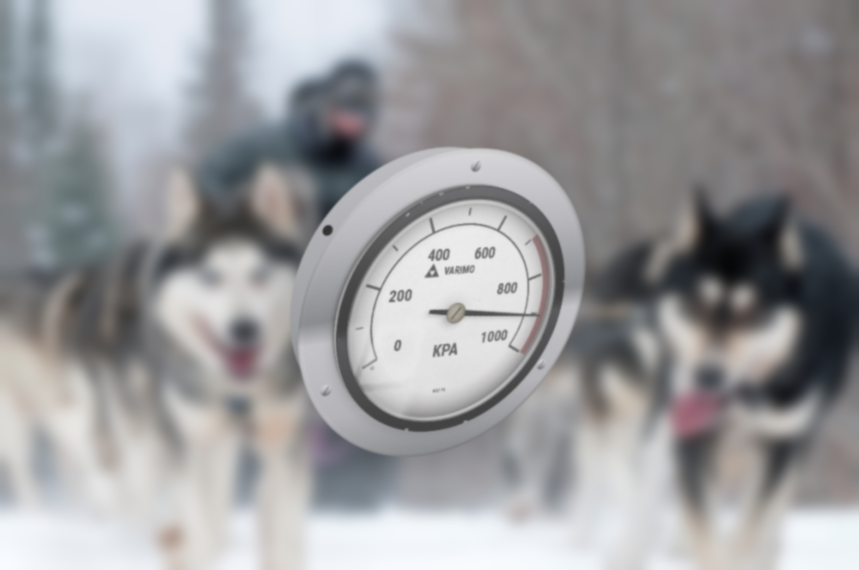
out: 900 kPa
